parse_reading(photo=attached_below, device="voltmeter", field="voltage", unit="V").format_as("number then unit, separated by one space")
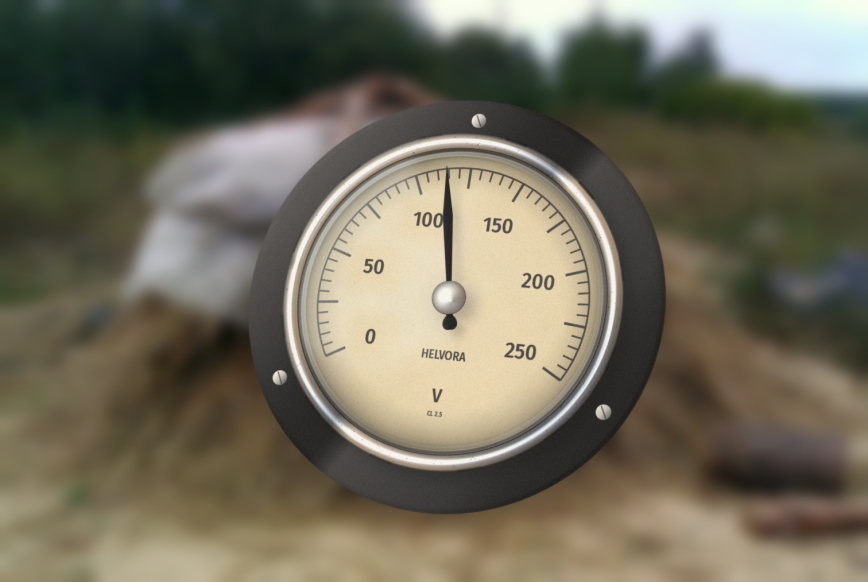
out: 115 V
